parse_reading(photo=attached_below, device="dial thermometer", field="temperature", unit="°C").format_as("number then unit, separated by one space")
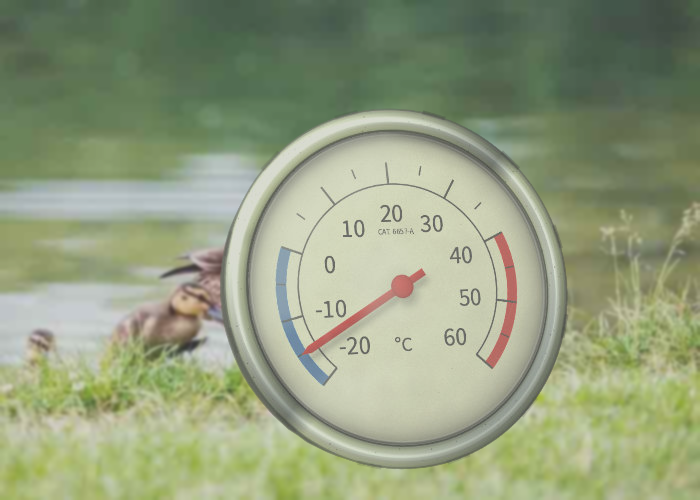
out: -15 °C
